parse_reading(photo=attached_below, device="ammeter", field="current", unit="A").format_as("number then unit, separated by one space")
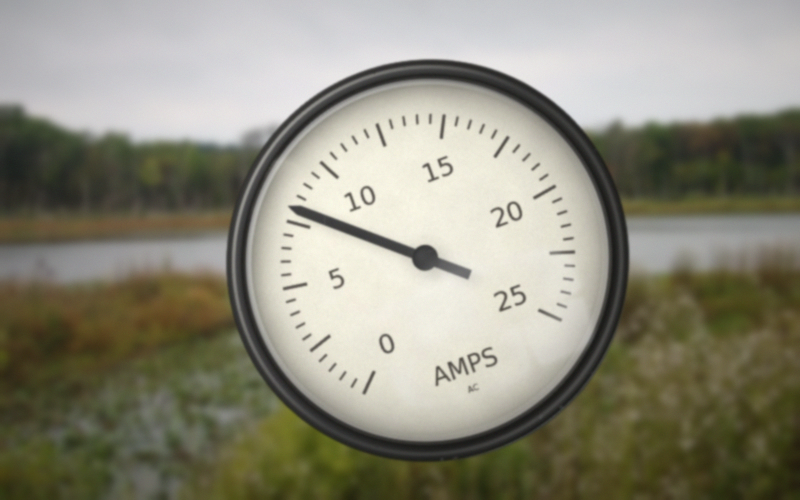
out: 8 A
